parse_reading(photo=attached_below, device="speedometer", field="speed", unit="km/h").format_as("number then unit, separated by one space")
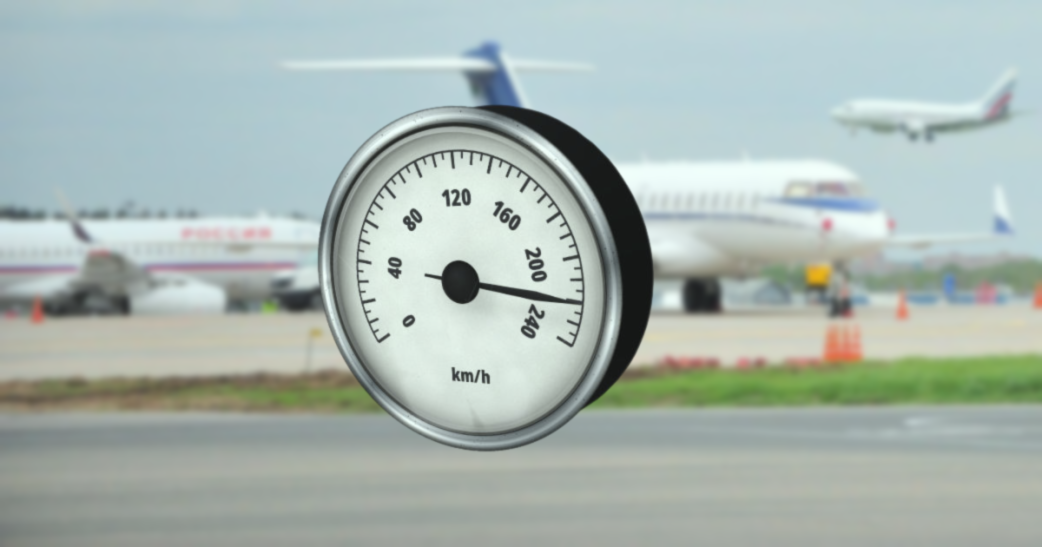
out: 220 km/h
